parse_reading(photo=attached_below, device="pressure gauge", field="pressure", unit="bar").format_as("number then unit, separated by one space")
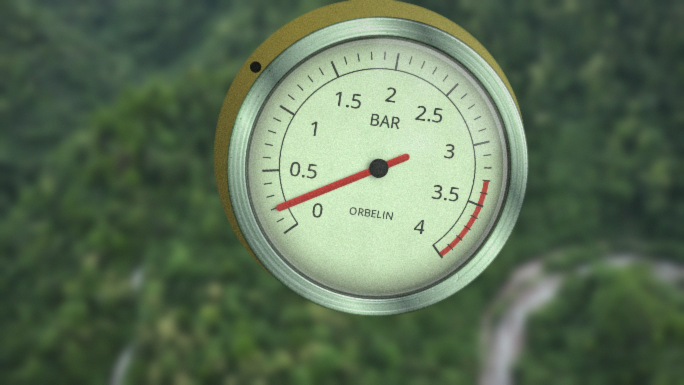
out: 0.2 bar
